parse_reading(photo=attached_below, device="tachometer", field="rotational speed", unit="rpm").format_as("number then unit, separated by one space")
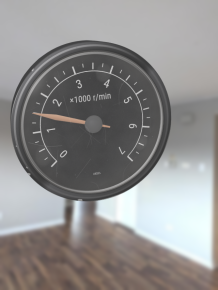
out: 1500 rpm
